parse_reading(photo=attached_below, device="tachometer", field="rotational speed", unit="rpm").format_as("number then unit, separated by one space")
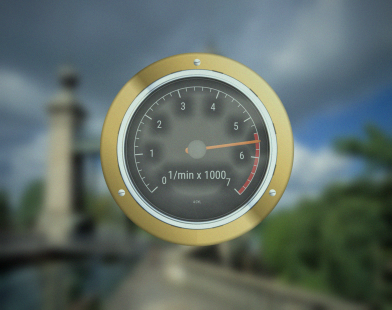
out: 5600 rpm
